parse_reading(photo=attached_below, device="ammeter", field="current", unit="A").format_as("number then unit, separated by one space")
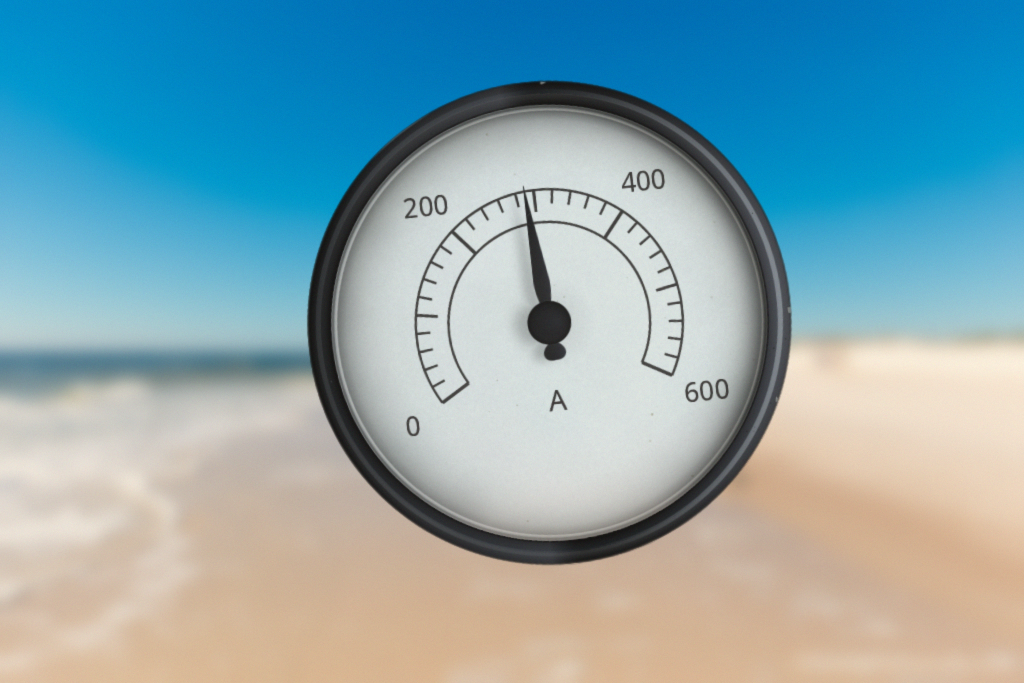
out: 290 A
